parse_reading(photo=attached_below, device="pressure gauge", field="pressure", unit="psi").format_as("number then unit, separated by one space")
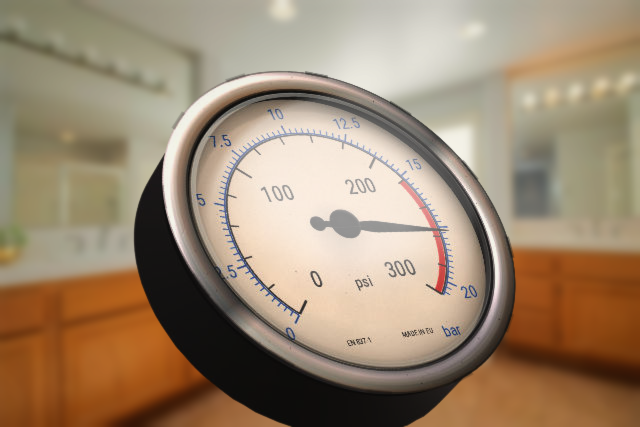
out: 260 psi
